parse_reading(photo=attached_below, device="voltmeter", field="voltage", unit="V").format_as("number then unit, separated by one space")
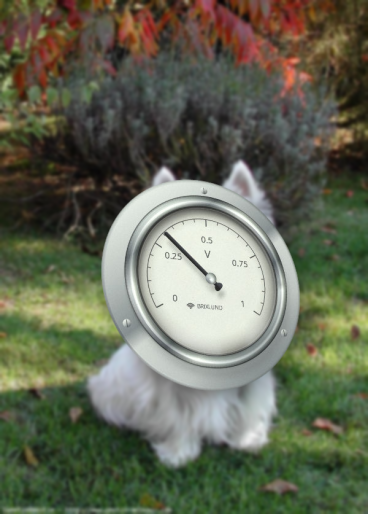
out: 0.3 V
